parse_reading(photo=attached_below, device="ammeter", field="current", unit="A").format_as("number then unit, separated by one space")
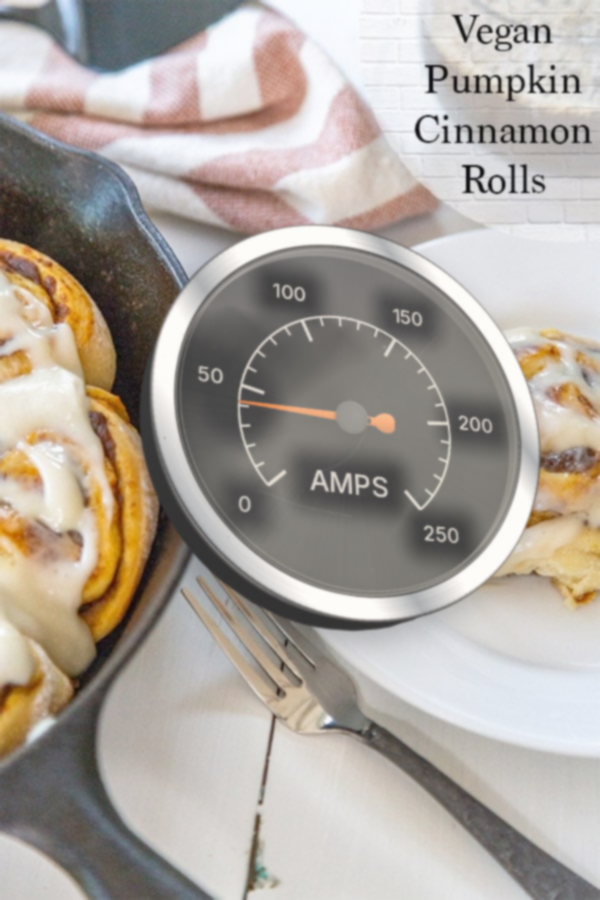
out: 40 A
